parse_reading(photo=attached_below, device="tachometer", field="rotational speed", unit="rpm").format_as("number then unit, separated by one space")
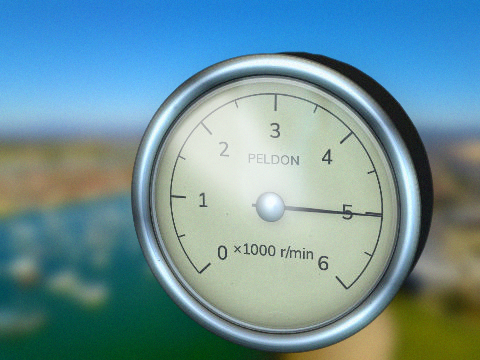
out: 5000 rpm
